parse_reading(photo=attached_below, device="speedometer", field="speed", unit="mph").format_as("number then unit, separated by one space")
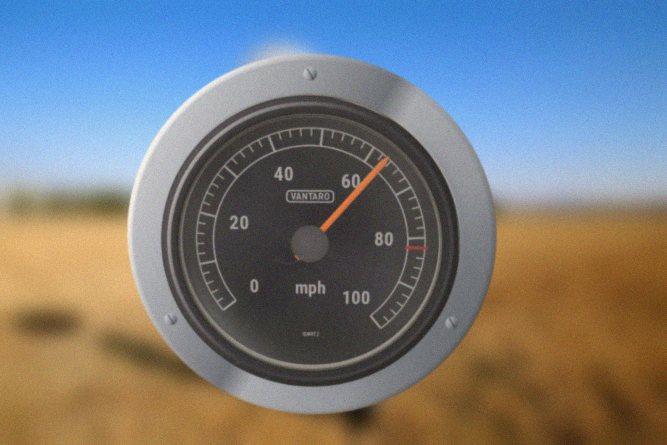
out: 63 mph
